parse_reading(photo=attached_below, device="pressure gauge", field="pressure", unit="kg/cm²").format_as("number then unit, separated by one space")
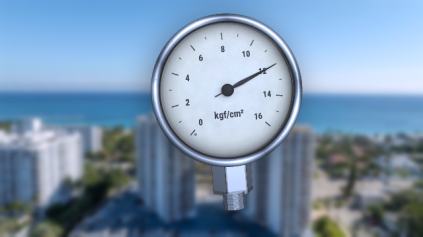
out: 12 kg/cm²
